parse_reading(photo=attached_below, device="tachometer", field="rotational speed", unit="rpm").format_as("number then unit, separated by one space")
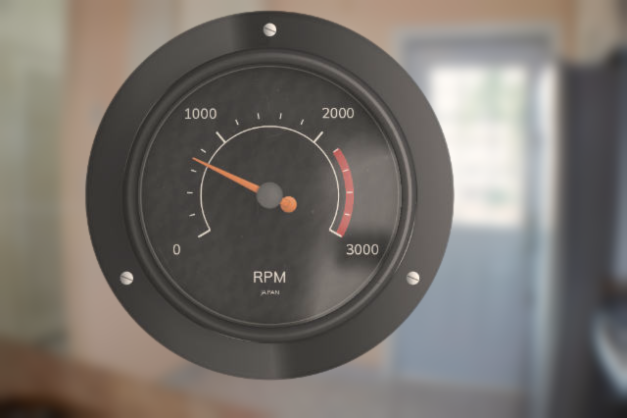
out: 700 rpm
